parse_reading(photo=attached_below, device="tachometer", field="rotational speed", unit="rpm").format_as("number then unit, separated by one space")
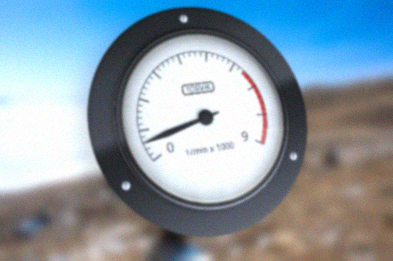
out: 600 rpm
